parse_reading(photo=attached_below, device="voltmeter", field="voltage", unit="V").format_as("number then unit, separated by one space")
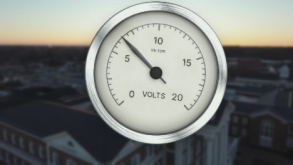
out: 6.5 V
